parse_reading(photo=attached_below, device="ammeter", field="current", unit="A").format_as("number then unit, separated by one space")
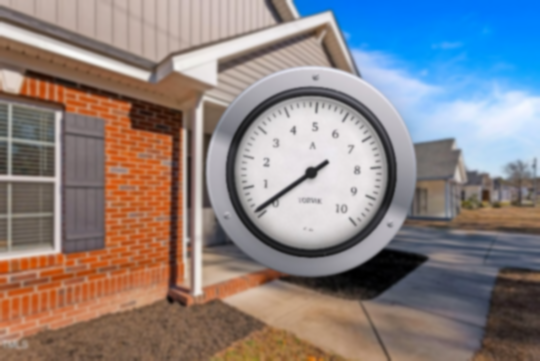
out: 0.2 A
